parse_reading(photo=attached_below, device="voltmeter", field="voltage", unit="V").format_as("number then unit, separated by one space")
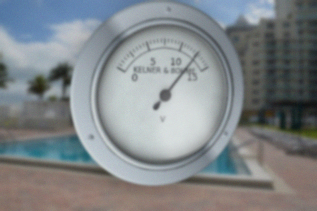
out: 12.5 V
